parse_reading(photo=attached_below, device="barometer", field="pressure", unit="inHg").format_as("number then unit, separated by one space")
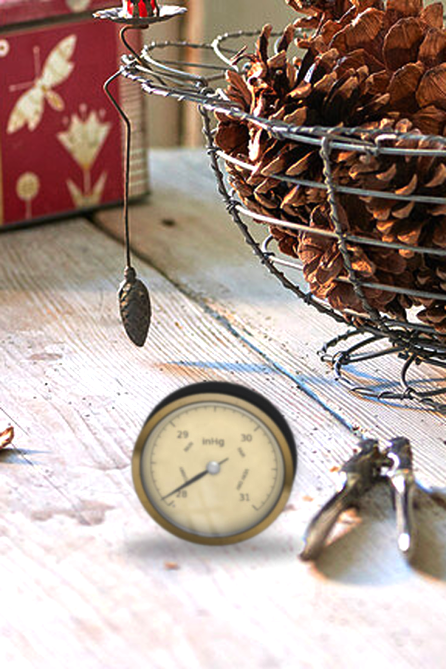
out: 28.1 inHg
